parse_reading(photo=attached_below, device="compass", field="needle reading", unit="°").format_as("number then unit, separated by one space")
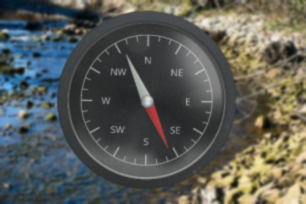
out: 155 °
